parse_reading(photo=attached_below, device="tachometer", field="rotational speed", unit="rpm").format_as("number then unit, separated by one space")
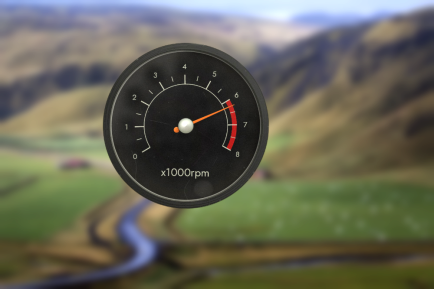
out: 6250 rpm
